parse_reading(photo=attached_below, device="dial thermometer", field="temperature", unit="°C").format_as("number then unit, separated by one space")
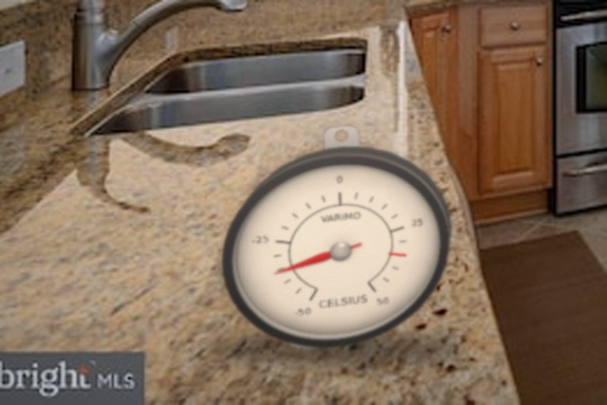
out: -35 °C
